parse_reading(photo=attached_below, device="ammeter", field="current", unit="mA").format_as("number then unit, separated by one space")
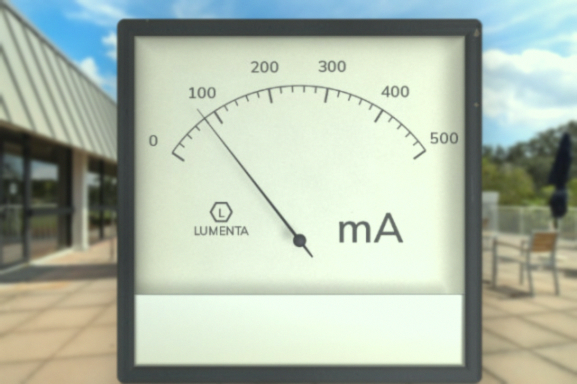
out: 80 mA
